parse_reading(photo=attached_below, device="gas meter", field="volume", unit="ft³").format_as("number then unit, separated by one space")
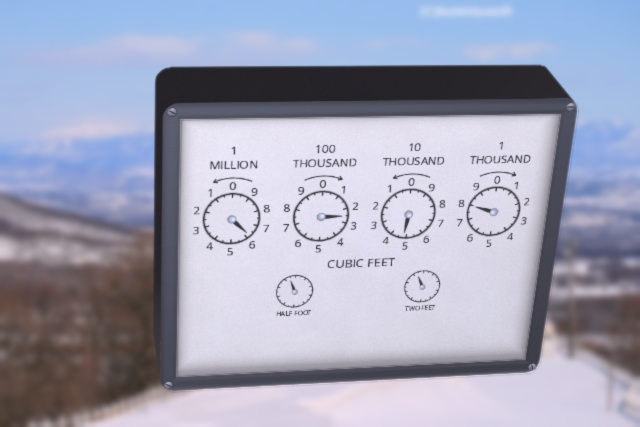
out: 624800 ft³
